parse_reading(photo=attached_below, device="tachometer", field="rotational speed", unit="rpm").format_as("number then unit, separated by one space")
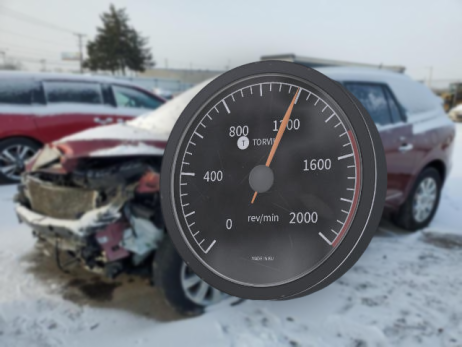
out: 1200 rpm
